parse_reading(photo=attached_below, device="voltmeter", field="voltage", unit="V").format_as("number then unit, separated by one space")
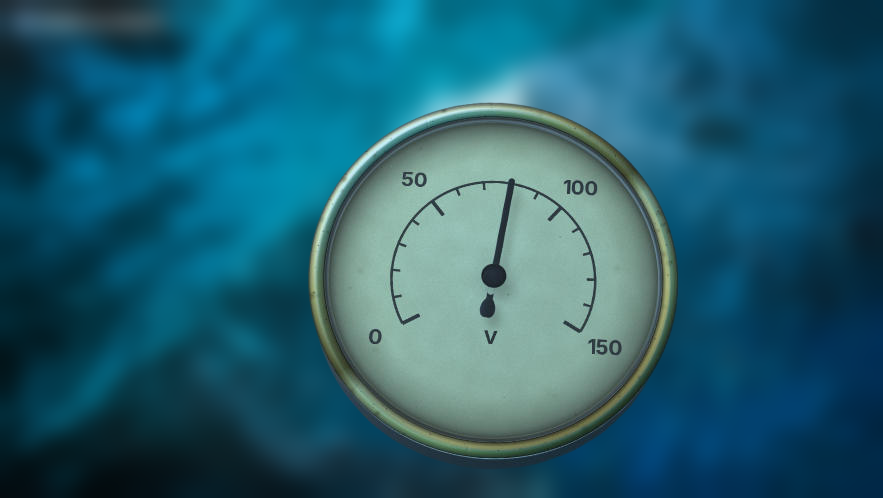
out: 80 V
